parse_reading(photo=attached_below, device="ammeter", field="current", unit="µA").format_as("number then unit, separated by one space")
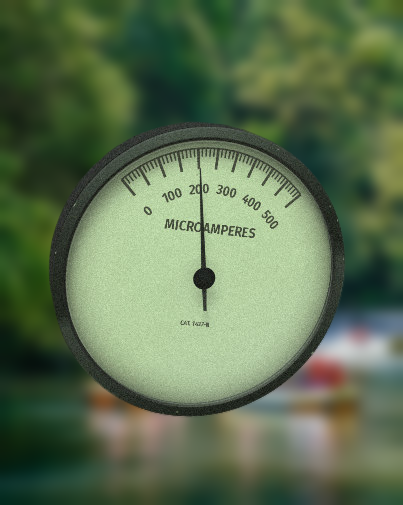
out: 200 µA
